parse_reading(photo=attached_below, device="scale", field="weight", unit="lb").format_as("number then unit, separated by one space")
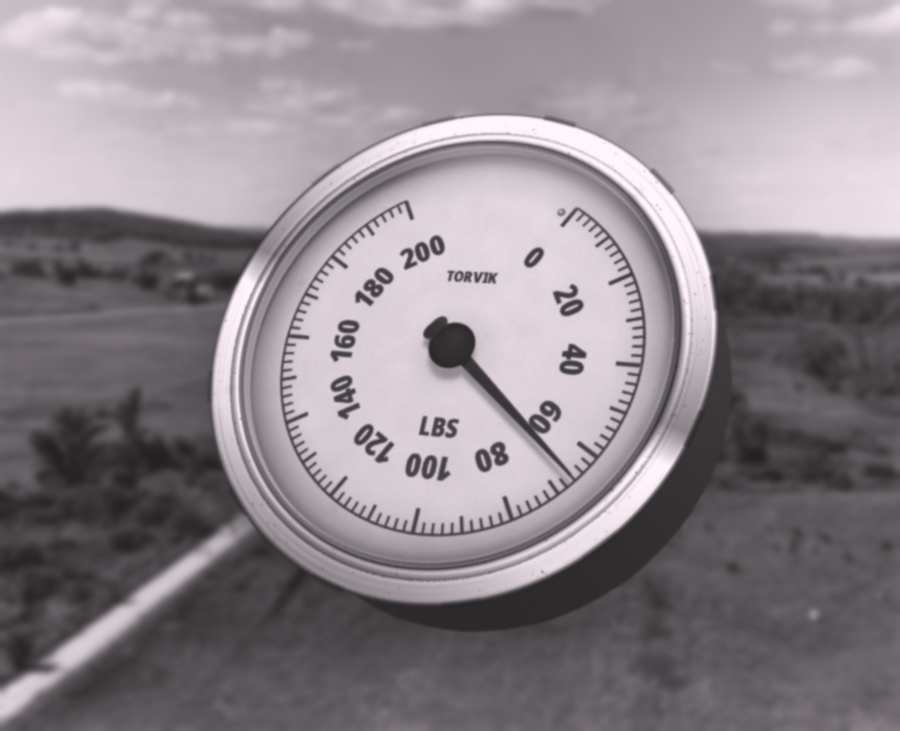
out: 66 lb
